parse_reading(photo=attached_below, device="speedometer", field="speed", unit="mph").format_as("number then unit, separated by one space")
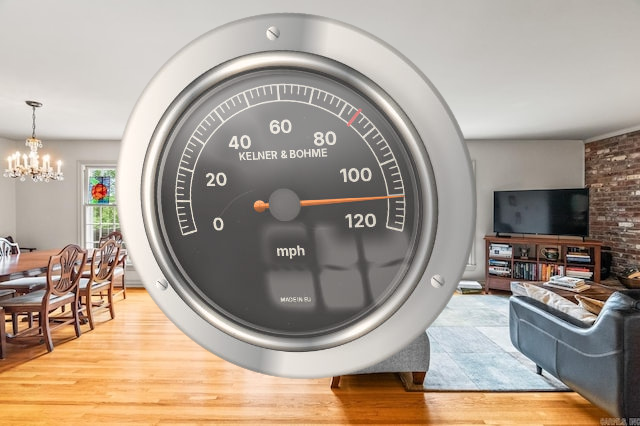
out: 110 mph
